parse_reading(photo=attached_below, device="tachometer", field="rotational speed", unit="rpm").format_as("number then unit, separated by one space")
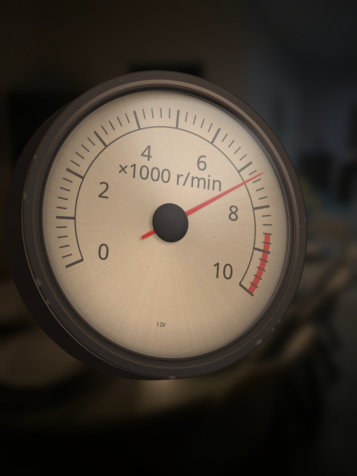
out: 7300 rpm
